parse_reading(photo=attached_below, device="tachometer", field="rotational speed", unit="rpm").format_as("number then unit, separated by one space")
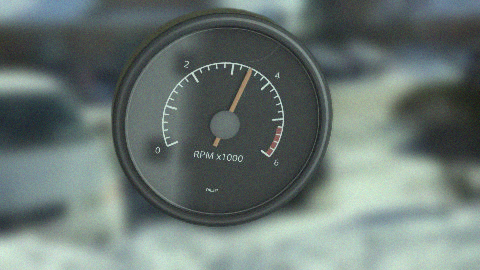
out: 3400 rpm
